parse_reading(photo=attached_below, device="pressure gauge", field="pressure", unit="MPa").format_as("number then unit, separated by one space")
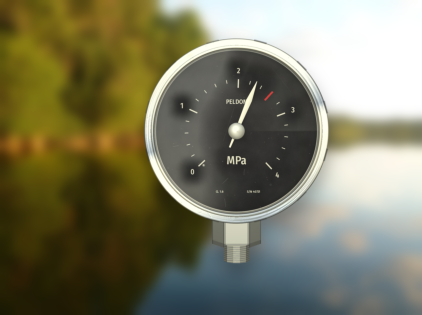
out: 2.3 MPa
